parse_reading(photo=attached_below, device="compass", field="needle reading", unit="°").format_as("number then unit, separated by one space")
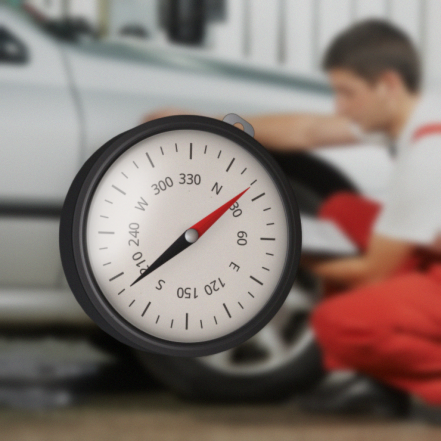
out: 20 °
